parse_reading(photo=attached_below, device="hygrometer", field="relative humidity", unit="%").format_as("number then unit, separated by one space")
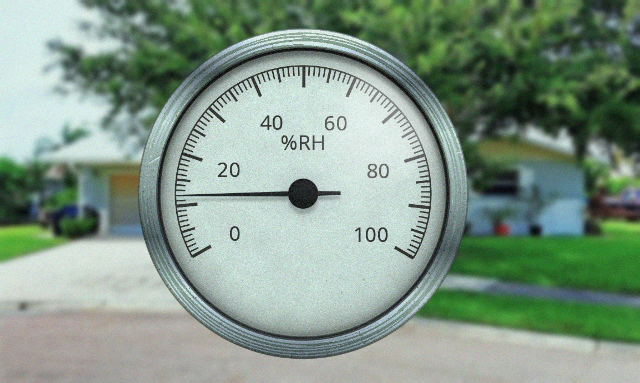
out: 12 %
